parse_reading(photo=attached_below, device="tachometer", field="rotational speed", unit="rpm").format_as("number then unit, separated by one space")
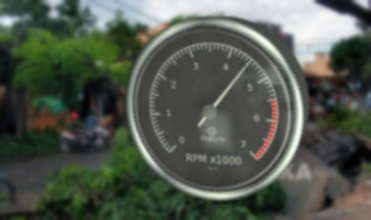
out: 4500 rpm
